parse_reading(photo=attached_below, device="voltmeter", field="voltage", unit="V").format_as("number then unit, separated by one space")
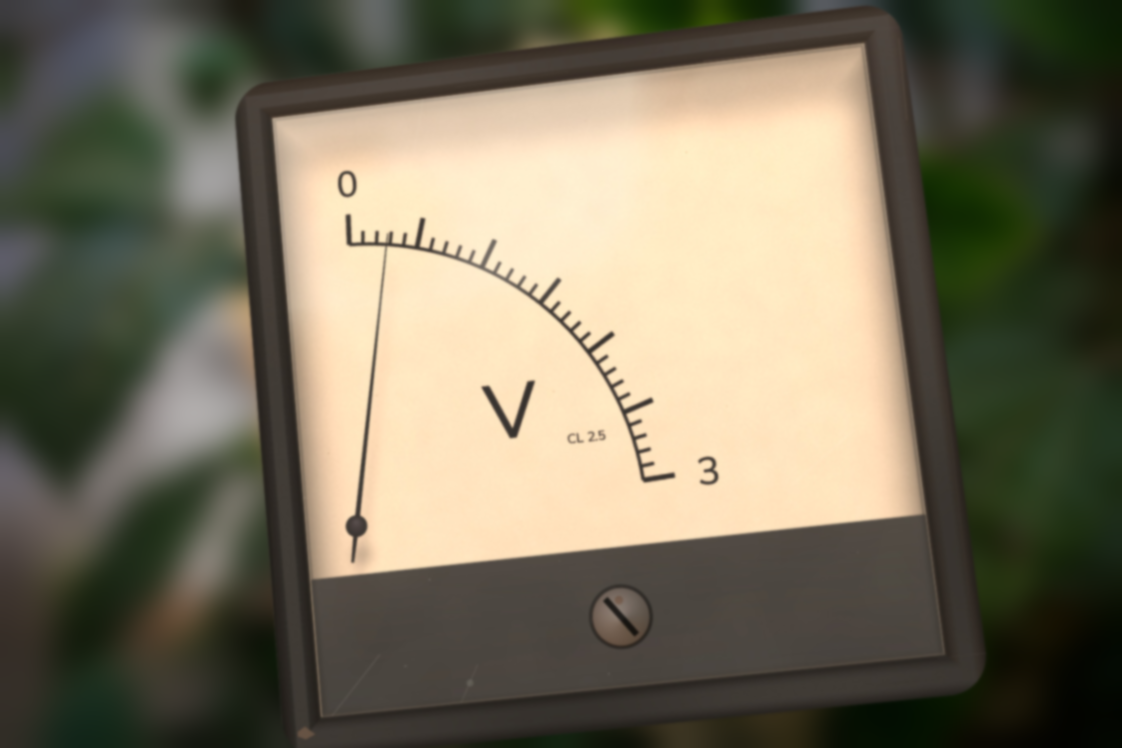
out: 0.3 V
